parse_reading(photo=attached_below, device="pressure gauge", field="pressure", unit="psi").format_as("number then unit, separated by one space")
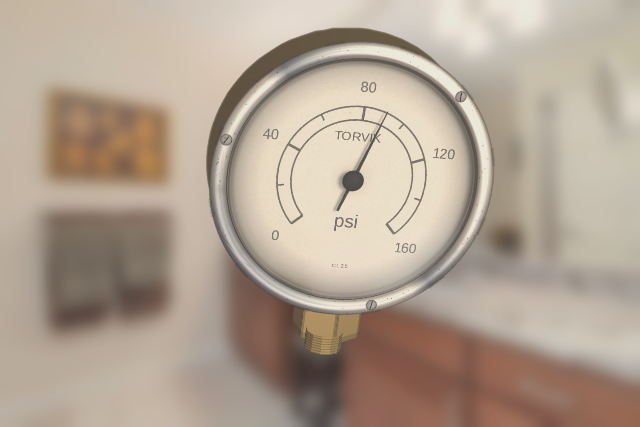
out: 90 psi
